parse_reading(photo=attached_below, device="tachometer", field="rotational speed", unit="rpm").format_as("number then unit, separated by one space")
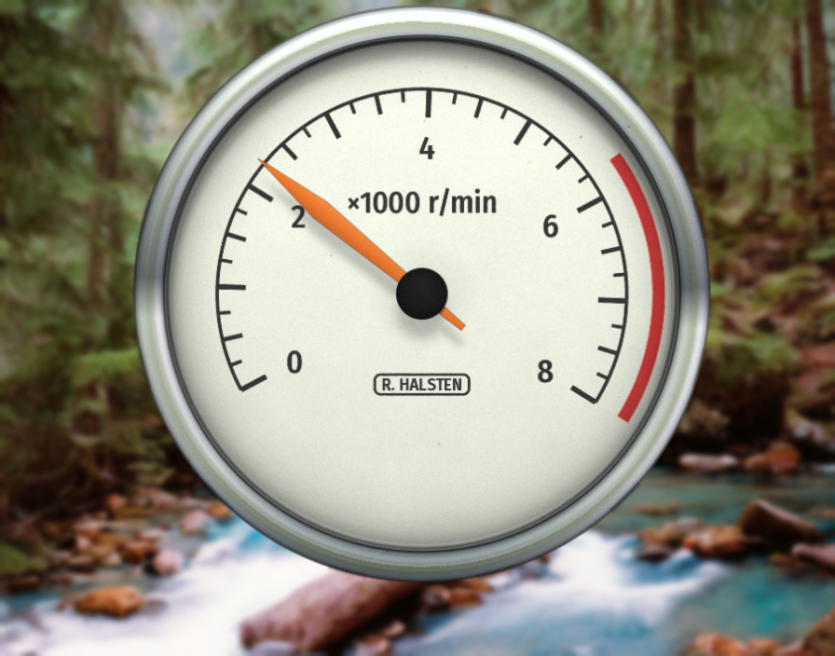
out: 2250 rpm
